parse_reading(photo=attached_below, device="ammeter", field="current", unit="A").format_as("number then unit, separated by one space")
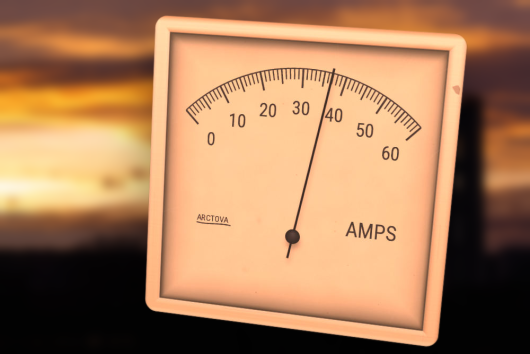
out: 37 A
